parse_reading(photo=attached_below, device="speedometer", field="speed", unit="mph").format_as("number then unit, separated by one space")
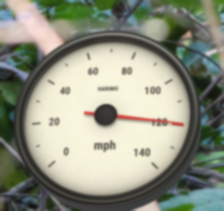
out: 120 mph
